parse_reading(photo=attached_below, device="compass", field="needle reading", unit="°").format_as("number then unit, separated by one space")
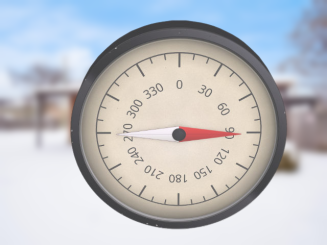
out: 90 °
